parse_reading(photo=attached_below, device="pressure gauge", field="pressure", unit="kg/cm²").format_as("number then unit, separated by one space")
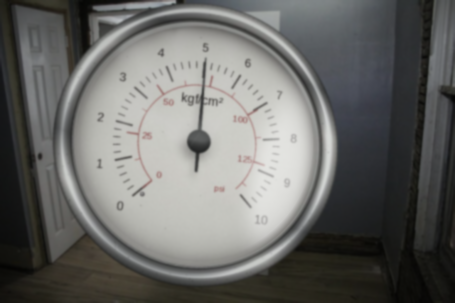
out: 5 kg/cm²
